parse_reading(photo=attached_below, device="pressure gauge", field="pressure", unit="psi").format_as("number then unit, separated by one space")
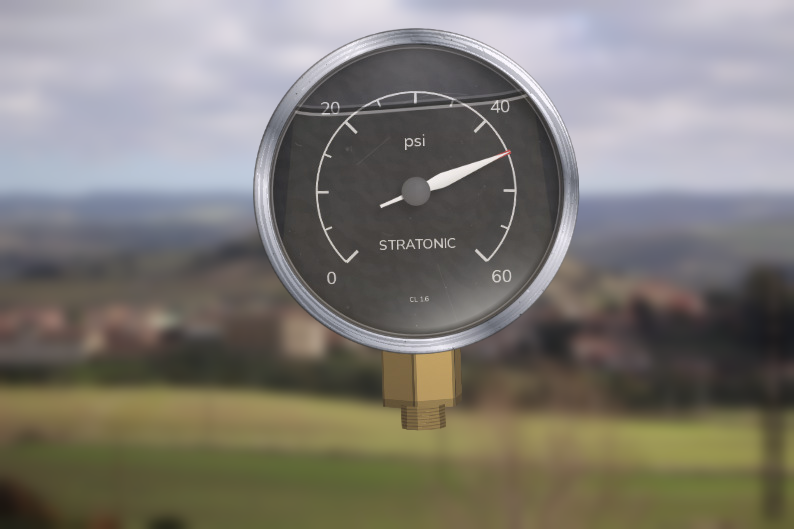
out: 45 psi
